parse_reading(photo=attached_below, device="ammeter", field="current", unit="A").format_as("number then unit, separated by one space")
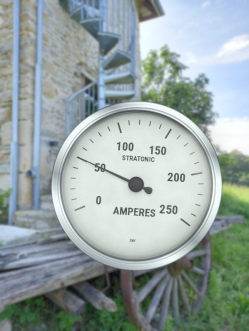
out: 50 A
